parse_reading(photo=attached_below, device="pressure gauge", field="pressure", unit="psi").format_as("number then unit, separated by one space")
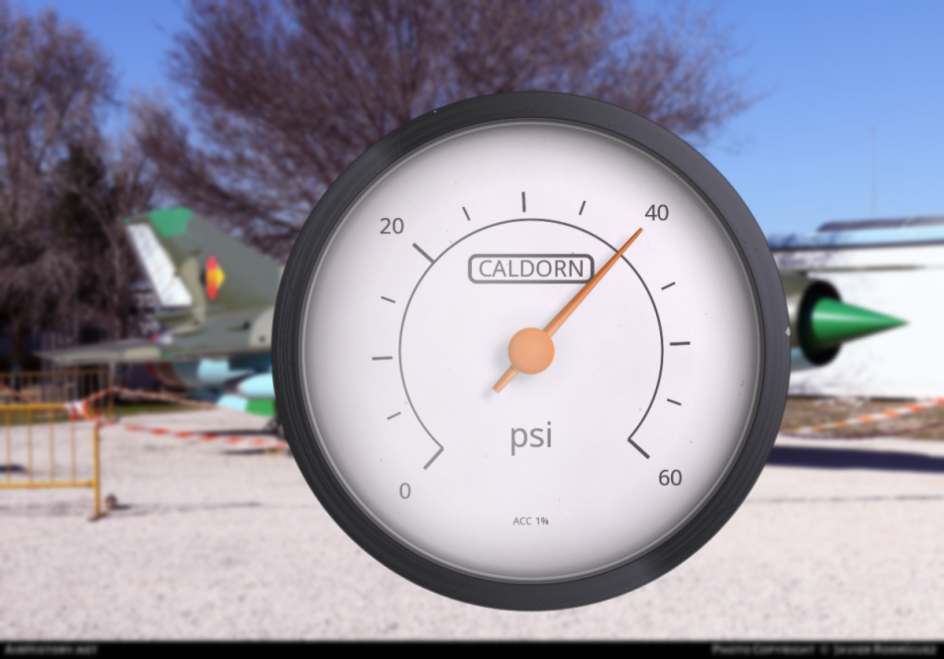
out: 40 psi
